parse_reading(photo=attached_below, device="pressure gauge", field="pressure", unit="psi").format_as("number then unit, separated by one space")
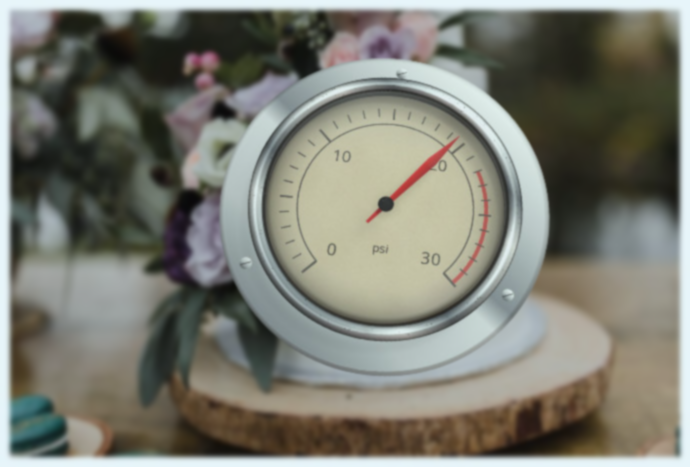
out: 19.5 psi
